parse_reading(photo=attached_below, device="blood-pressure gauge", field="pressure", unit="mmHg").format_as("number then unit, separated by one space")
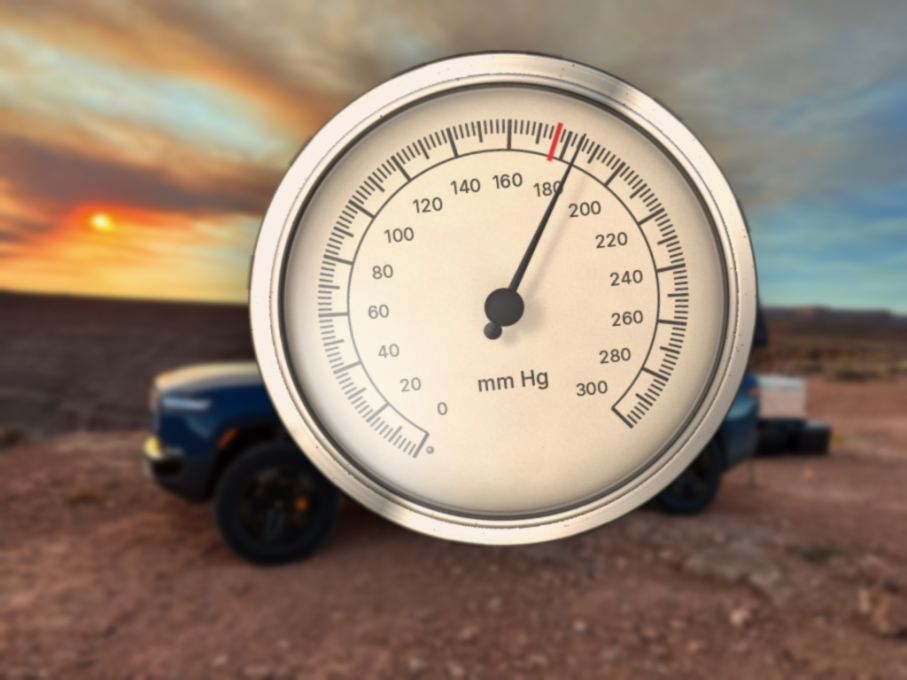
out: 184 mmHg
